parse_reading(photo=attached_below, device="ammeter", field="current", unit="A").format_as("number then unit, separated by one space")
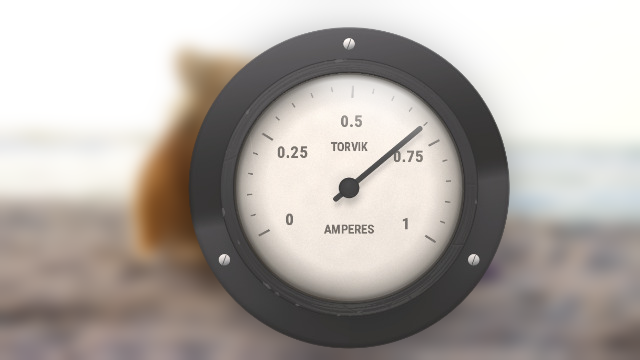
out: 0.7 A
